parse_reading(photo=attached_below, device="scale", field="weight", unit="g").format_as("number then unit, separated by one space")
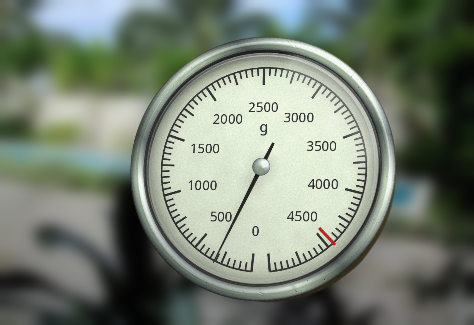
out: 300 g
